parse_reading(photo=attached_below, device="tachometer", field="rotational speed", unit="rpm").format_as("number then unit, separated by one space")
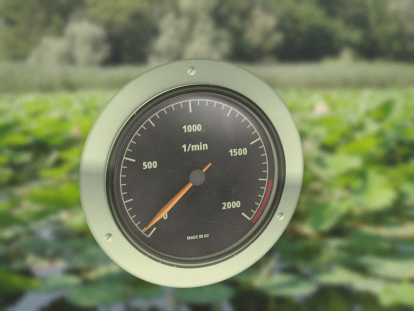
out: 50 rpm
